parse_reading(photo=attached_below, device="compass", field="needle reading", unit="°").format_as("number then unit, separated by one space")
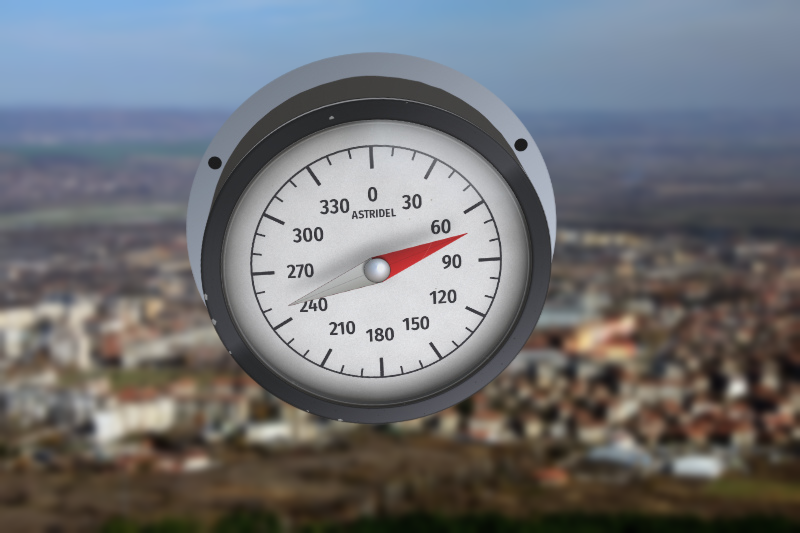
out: 70 °
